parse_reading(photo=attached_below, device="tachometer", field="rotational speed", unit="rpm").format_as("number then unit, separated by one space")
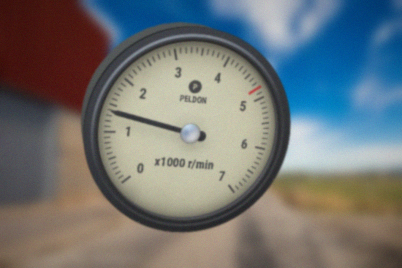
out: 1400 rpm
